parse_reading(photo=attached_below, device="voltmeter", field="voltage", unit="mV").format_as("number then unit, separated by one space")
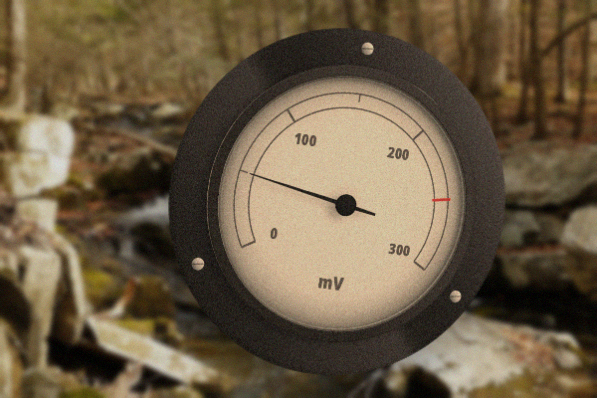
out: 50 mV
